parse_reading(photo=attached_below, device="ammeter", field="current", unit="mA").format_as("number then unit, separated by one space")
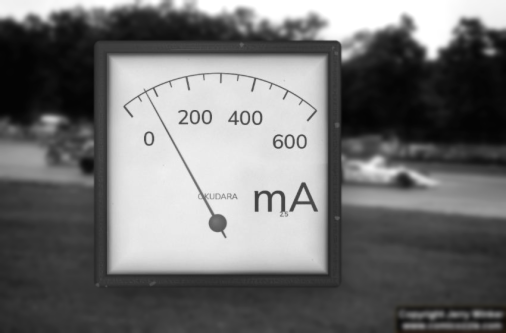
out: 75 mA
